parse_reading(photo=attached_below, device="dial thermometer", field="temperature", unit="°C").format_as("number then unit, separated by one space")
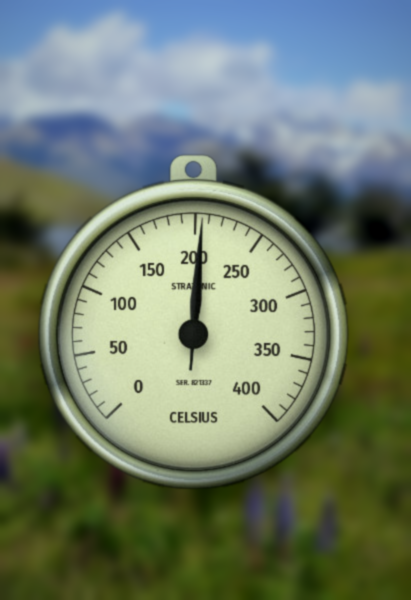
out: 205 °C
